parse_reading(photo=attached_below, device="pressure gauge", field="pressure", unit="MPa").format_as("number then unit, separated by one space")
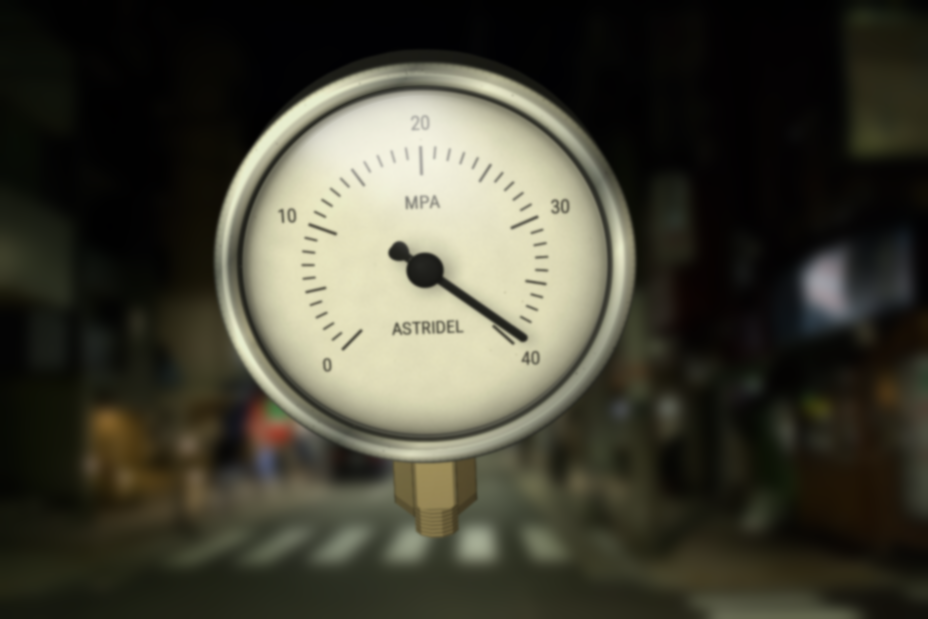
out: 39 MPa
